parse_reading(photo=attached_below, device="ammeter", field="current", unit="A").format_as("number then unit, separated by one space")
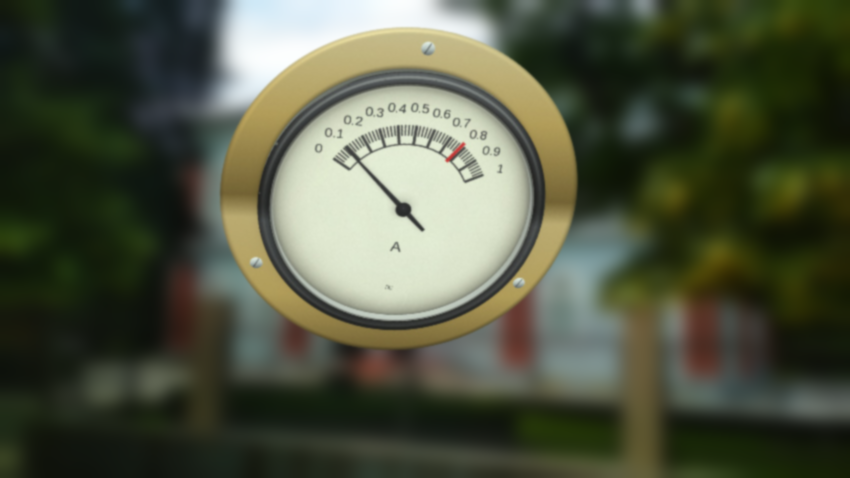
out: 0.1 A
